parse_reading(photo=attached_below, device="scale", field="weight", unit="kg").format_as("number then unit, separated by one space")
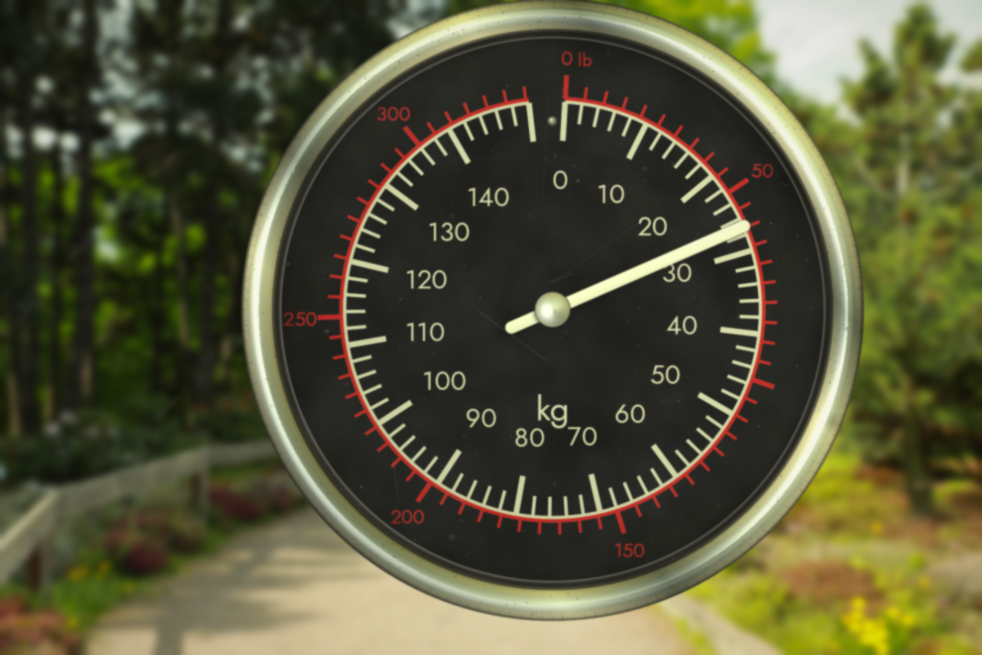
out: 27 kg
